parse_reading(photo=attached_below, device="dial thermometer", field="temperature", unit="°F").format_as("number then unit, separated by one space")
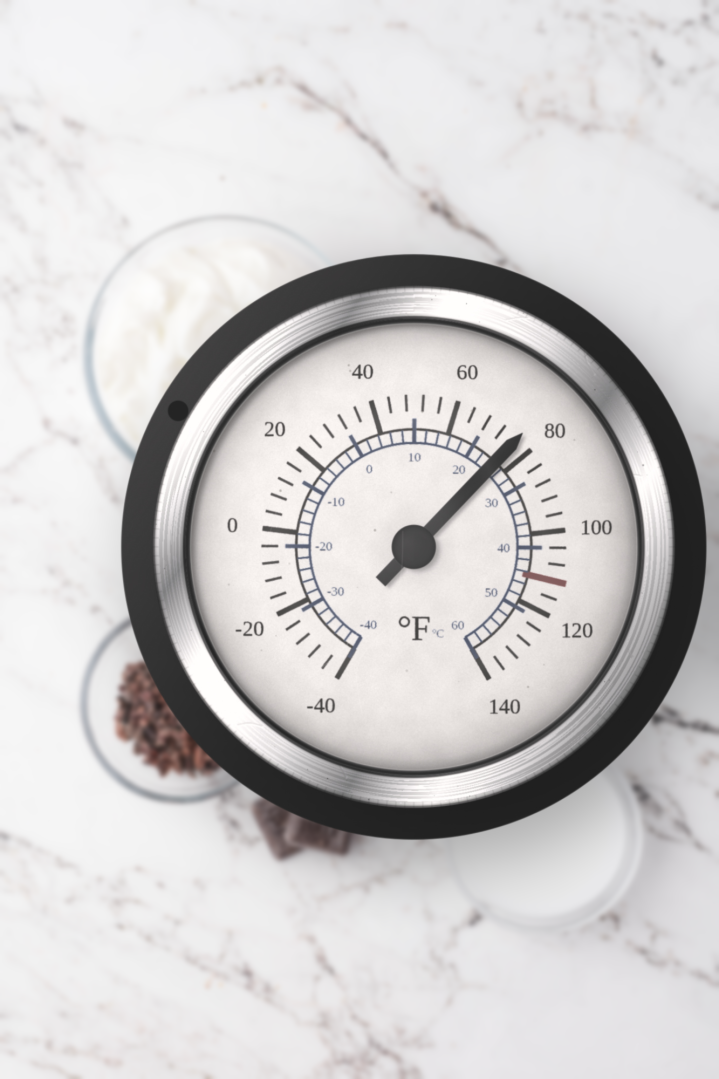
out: 76 °F
